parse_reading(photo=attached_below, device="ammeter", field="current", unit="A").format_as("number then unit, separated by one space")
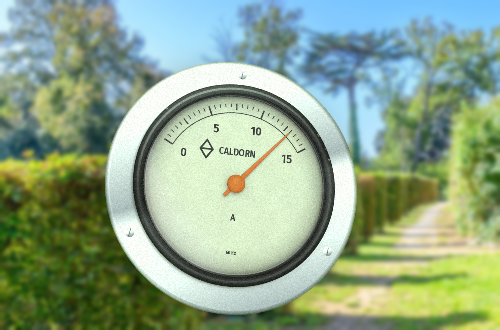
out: 13 A
